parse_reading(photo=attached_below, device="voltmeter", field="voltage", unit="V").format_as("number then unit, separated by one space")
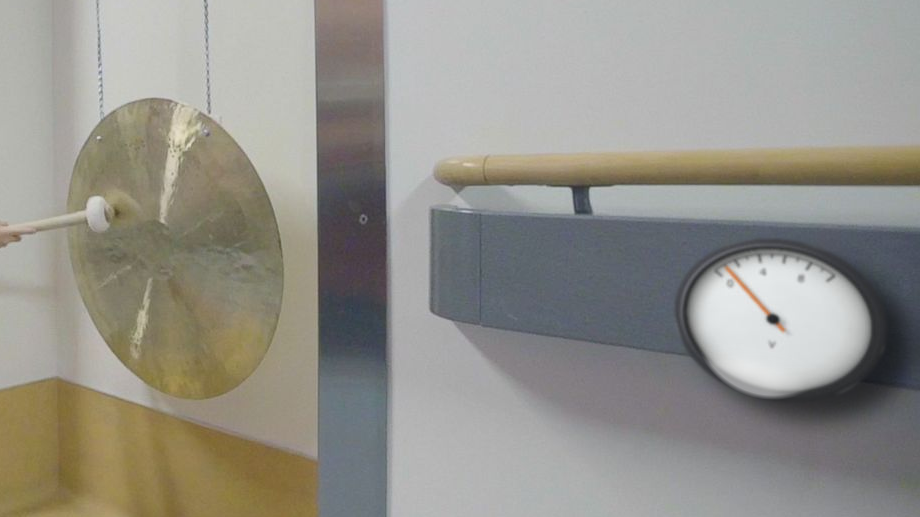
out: 1 V
